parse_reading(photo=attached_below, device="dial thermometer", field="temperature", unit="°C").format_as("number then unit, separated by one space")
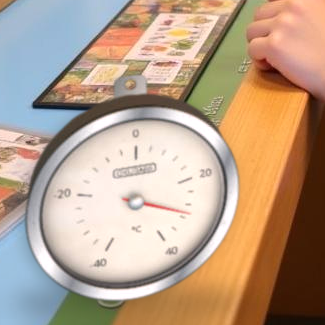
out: 30 °C
